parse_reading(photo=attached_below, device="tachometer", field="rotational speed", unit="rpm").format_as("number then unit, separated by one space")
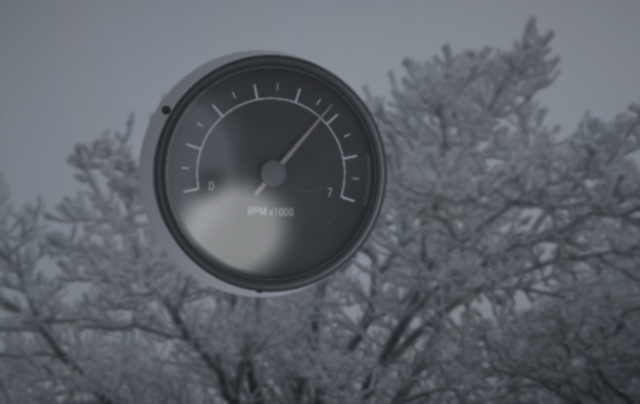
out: 4750 rpm
